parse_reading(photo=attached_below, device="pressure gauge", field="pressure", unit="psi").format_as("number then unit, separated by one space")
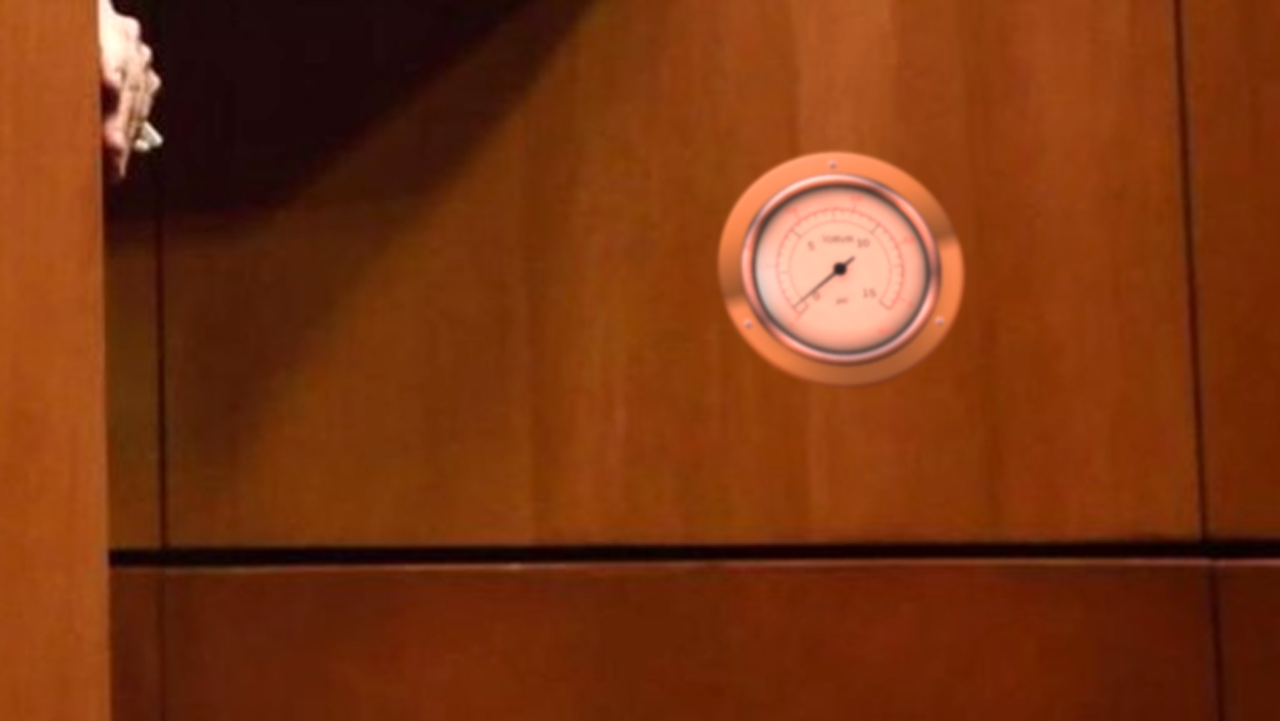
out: 0.5 psi
